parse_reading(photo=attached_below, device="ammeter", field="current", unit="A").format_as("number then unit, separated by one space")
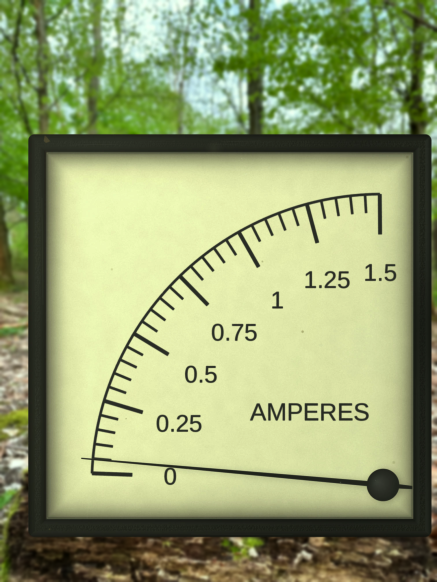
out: 0.05 A
